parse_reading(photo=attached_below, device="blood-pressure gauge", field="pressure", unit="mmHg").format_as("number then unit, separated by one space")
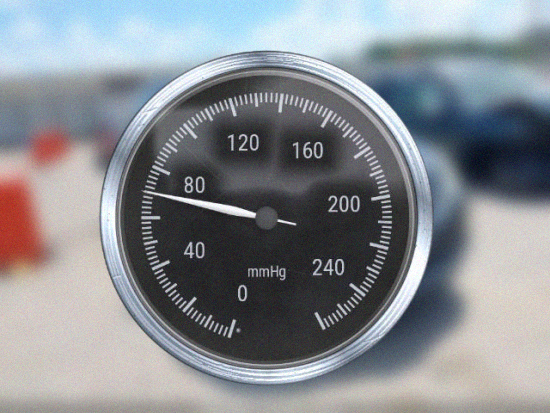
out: 70 mmHg
